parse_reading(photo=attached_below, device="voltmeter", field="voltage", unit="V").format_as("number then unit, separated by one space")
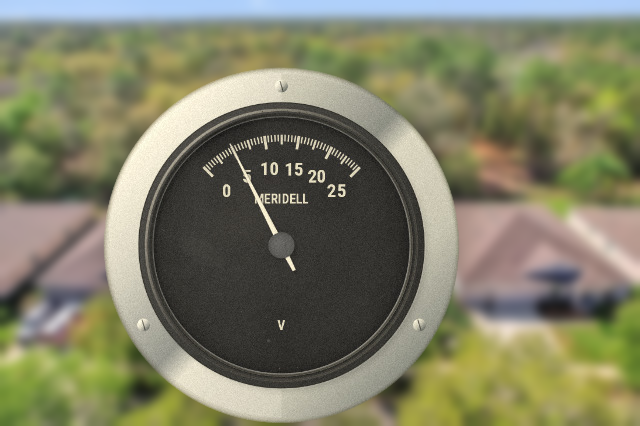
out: 5 V
